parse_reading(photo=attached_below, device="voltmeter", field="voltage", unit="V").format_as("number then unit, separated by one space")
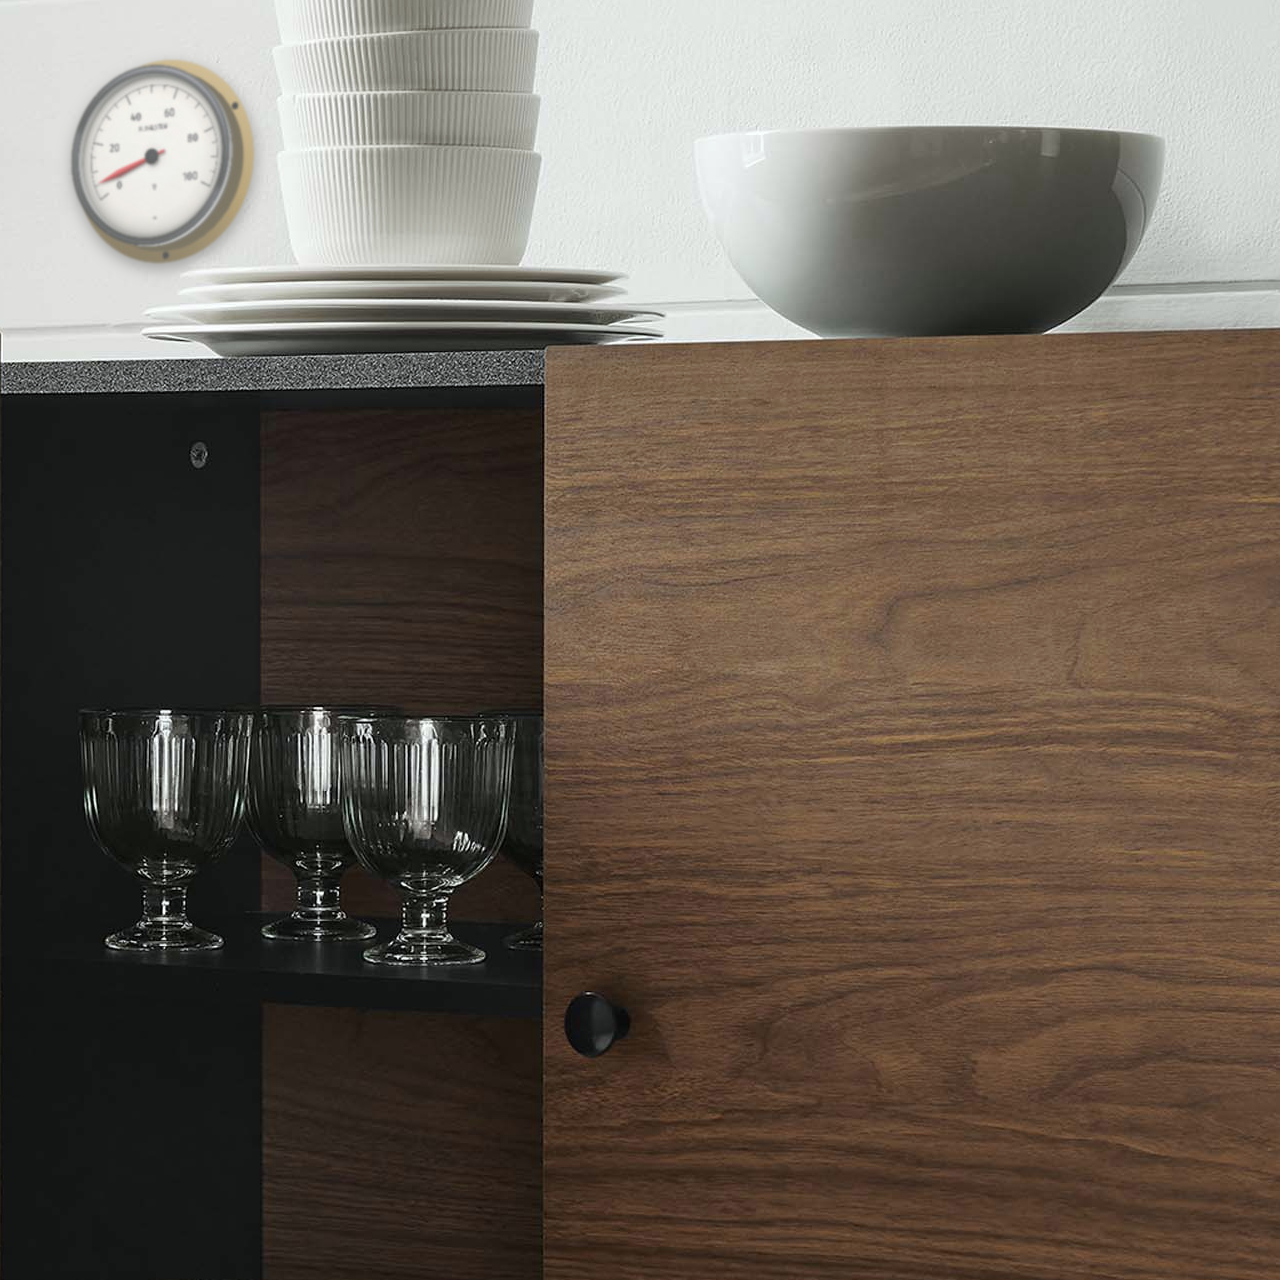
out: 5 V
